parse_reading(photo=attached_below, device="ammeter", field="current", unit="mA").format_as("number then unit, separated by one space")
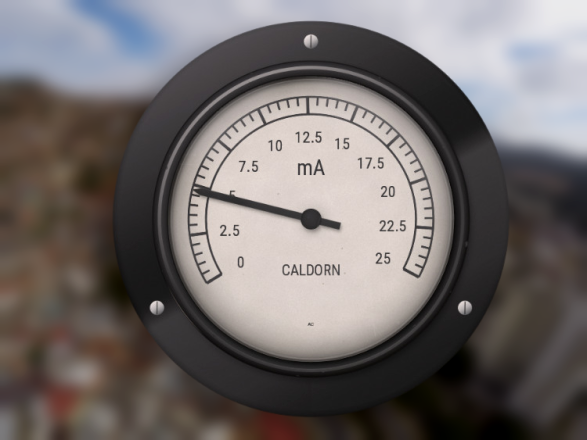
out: 4.75 mA
